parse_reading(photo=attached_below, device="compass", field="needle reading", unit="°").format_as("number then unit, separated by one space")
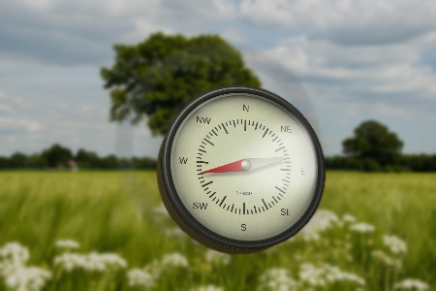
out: 255 °
